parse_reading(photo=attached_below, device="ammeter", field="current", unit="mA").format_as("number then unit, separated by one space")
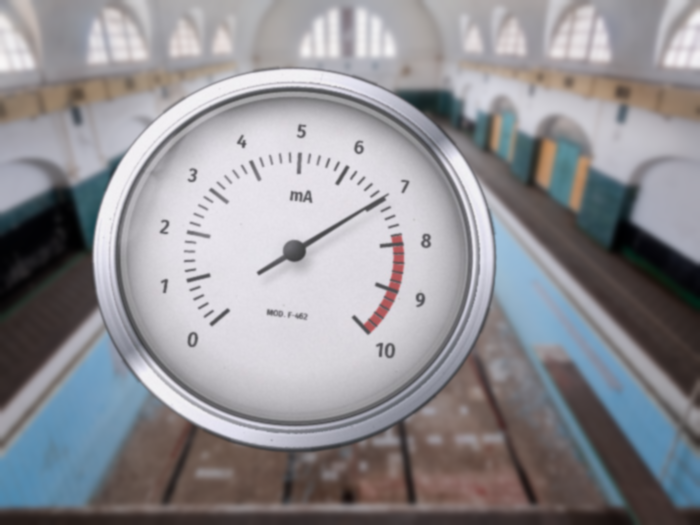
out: 7 mA
